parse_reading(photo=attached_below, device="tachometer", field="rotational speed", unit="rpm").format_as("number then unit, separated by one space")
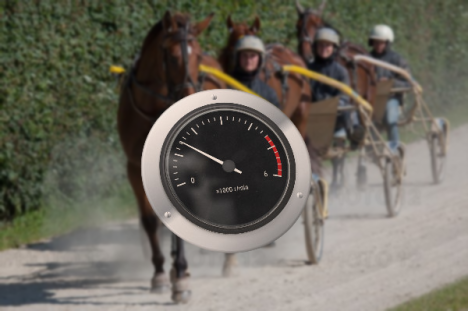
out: 1400 rpm
